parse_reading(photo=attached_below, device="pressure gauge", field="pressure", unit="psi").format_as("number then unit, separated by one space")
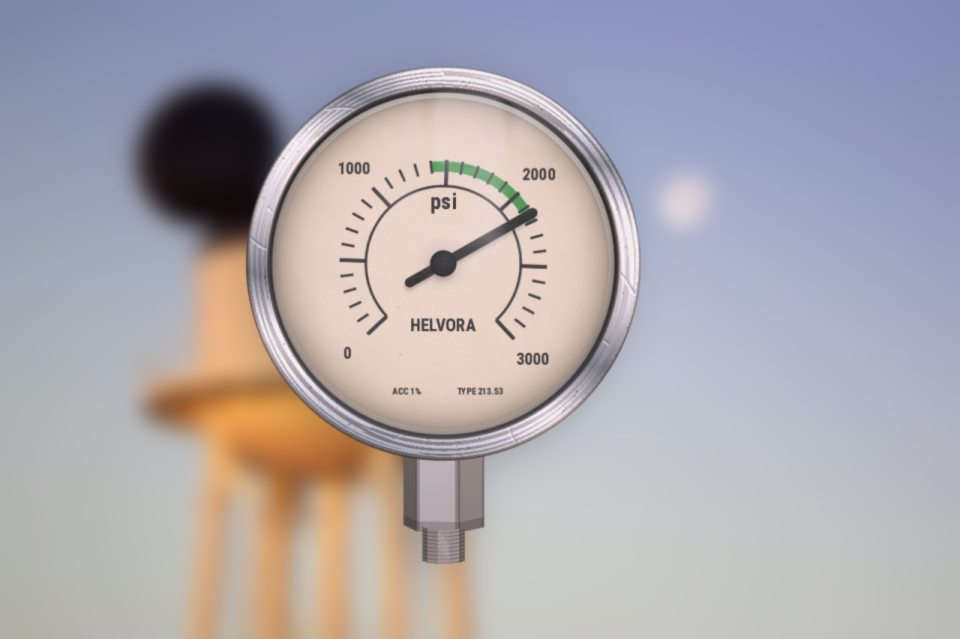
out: 2150 psi
